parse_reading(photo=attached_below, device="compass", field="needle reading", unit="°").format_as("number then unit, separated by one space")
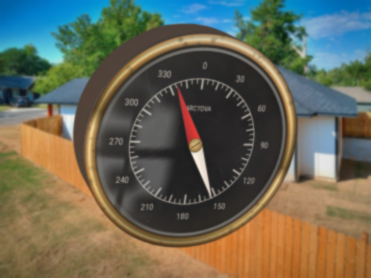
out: 335 °
